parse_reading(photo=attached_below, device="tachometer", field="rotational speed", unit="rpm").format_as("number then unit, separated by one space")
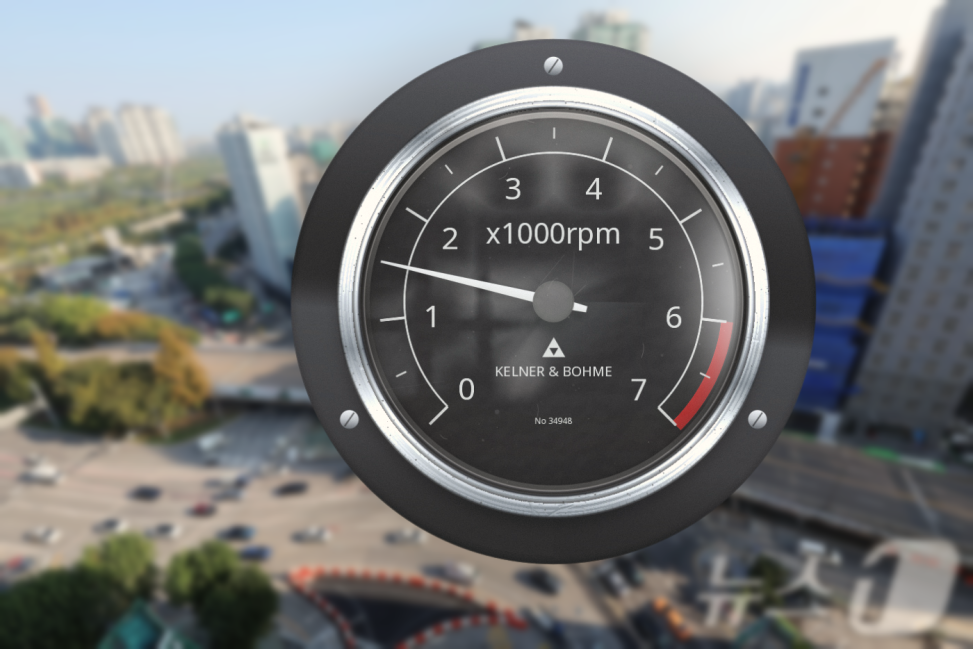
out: 1500 rpm
